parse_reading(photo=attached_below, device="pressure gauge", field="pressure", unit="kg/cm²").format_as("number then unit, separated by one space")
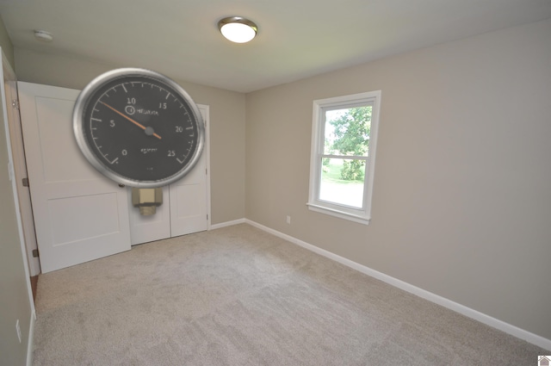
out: 7 kg/cm²
